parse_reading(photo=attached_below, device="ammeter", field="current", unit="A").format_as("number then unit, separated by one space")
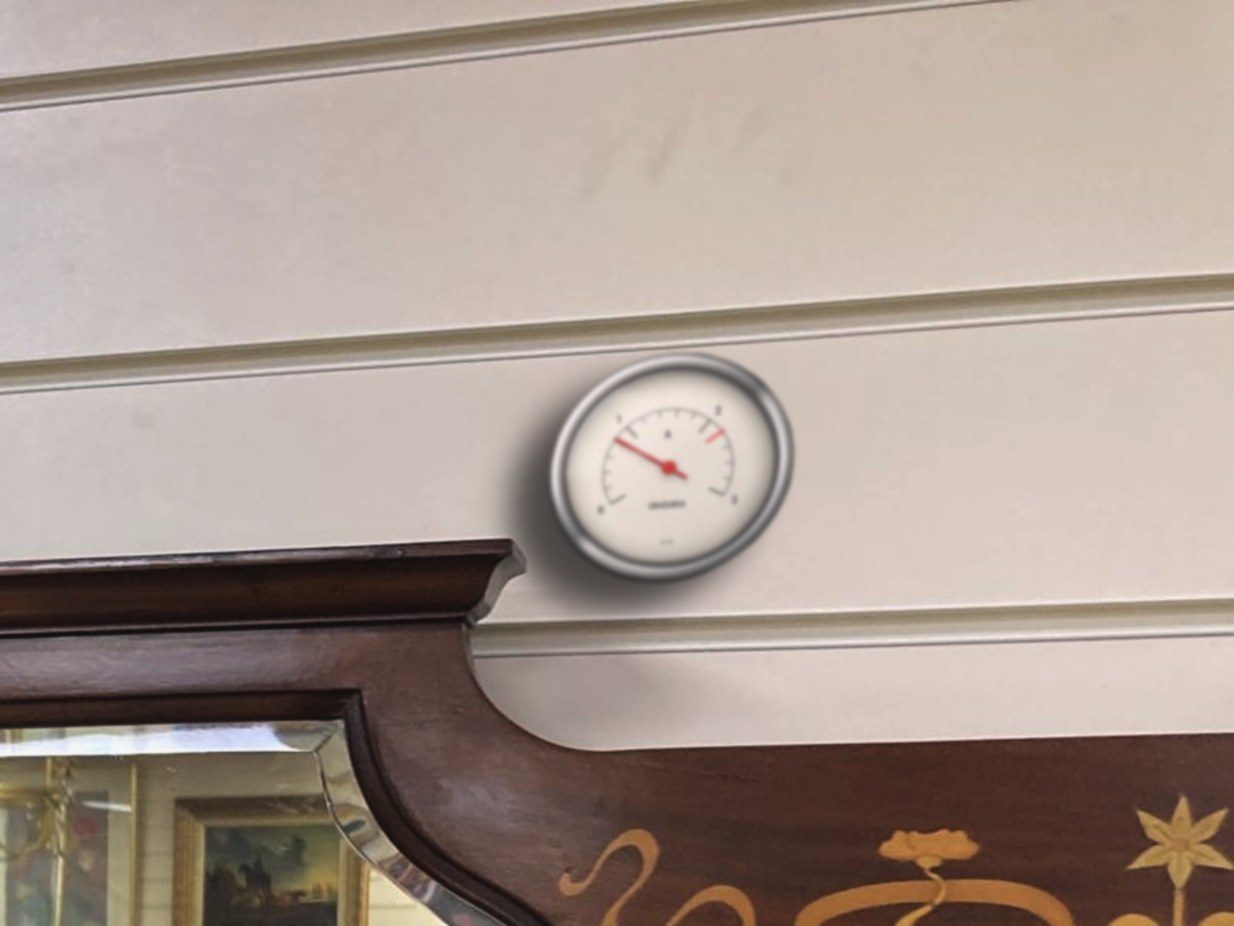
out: 0.8 A
